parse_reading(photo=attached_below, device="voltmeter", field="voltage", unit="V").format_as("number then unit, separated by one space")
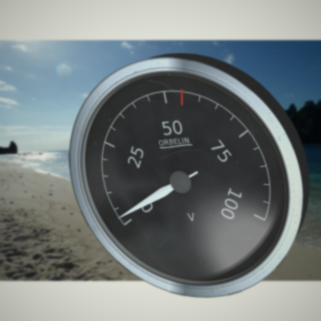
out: 2.5 V
